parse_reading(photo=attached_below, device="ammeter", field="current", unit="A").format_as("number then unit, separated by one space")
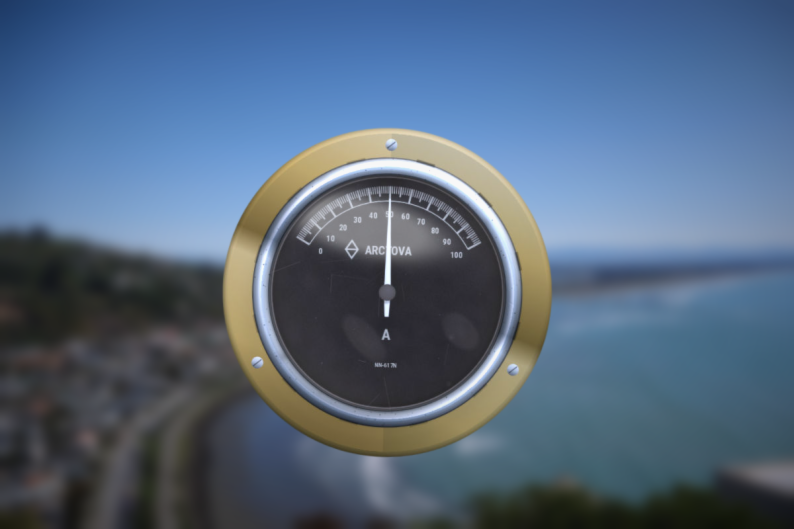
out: 50 A
